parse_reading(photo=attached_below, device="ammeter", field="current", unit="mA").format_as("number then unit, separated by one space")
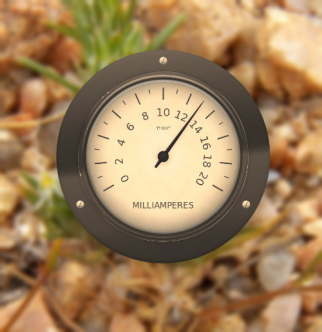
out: 13 mA
